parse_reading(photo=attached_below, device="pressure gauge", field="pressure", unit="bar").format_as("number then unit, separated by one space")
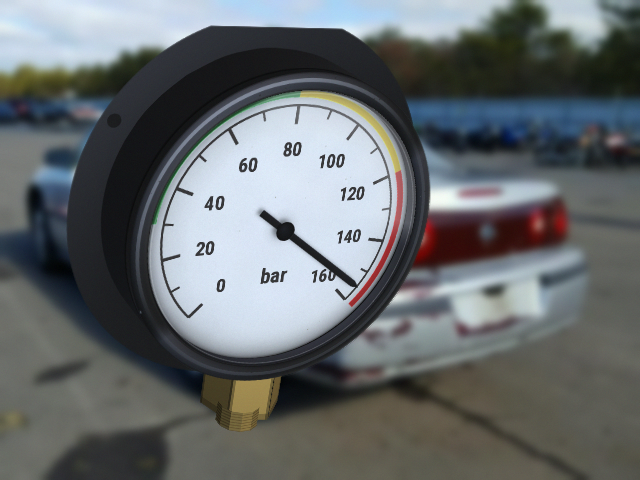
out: 155 bar
